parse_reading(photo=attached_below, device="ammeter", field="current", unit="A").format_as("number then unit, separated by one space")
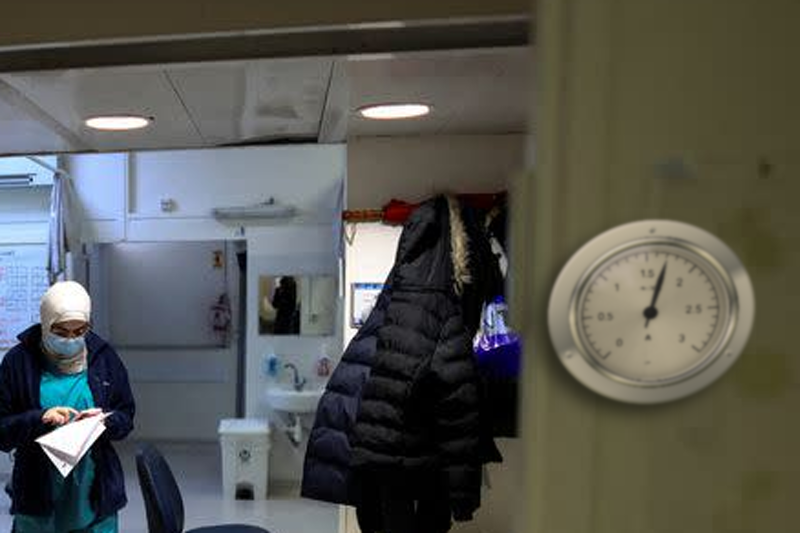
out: 1.7 A
